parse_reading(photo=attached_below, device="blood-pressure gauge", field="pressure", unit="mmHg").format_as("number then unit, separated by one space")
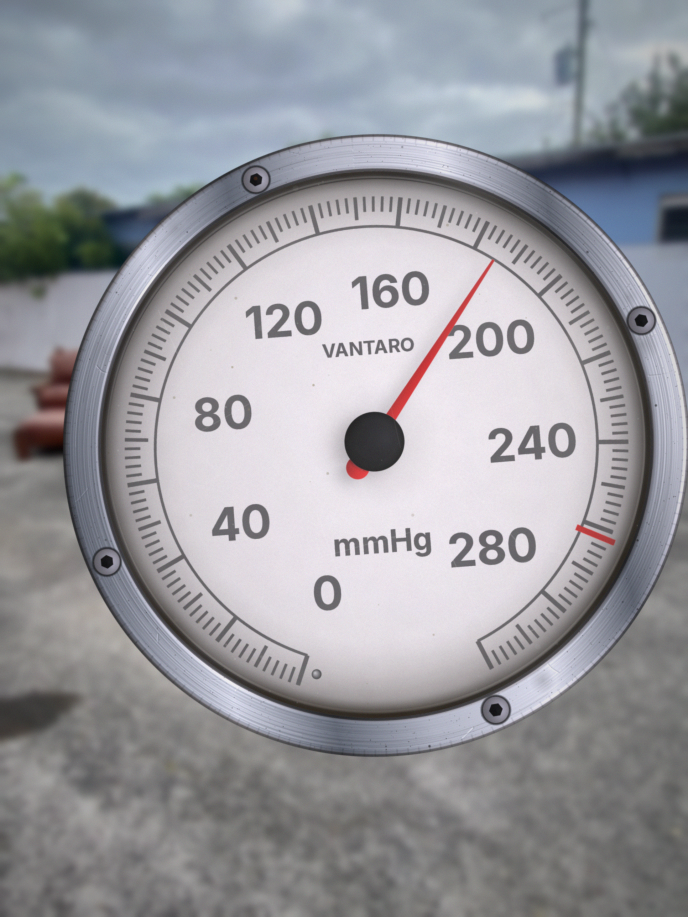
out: 186 mmHg
